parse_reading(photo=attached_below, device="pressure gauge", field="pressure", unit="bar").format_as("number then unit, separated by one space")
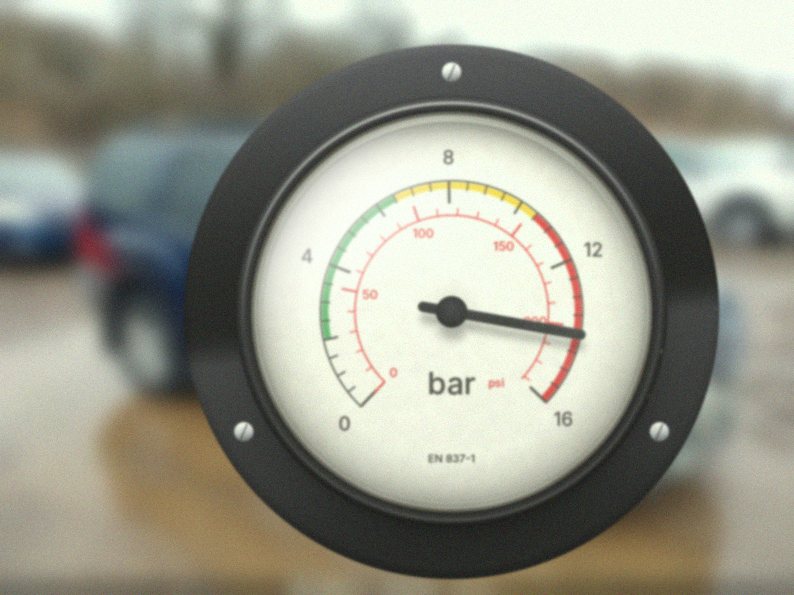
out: 14 bar
